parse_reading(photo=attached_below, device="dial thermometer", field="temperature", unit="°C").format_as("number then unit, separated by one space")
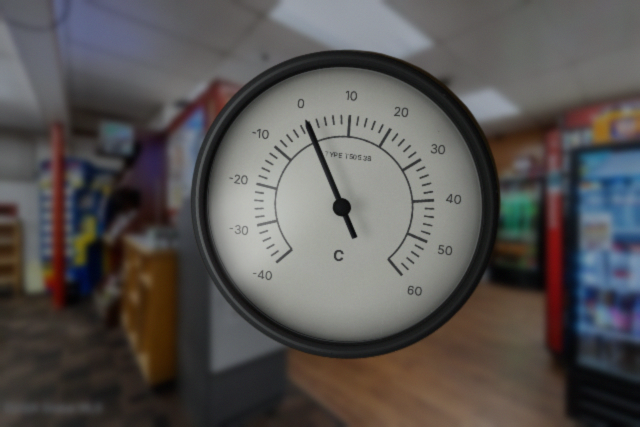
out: 0 °C
